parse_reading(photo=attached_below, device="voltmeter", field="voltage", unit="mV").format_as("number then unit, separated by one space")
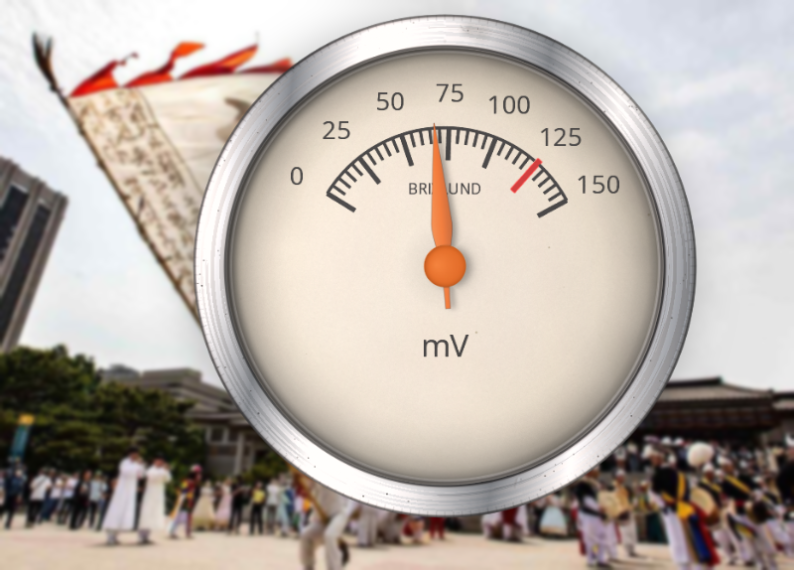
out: 67.5 mV
